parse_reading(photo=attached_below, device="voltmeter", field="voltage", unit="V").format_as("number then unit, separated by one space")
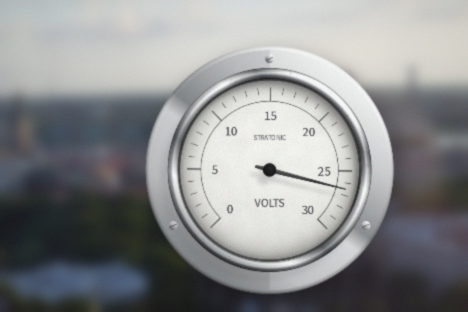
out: 26.5 V
